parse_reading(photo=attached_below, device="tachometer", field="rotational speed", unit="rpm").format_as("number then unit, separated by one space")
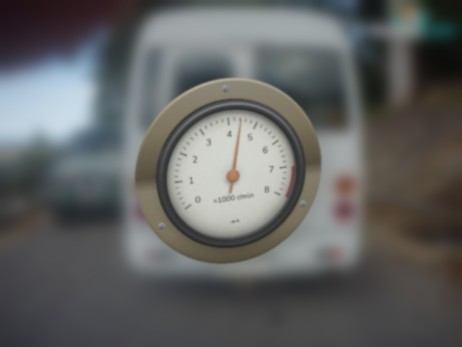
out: 4400 rpm
